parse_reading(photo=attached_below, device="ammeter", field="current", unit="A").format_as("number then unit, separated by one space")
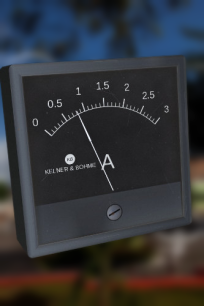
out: 0.8 A
